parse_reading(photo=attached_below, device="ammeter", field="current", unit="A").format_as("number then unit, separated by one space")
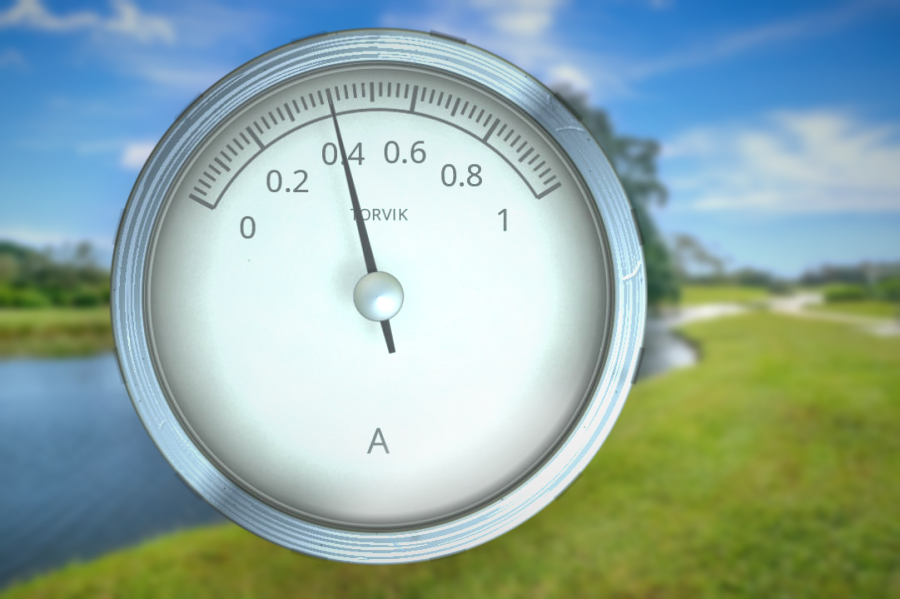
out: 0.4 A
